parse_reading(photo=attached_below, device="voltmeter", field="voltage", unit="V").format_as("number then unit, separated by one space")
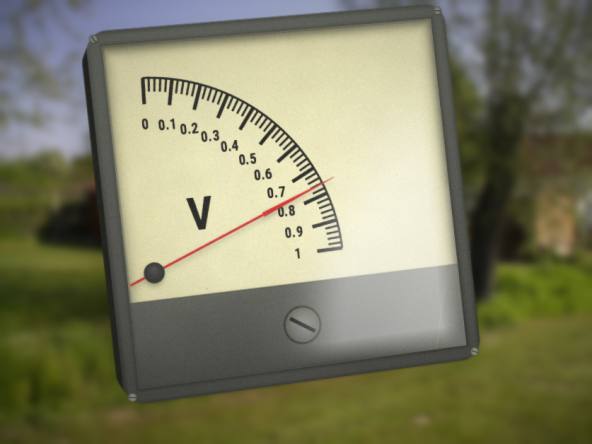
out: 0.76 V
